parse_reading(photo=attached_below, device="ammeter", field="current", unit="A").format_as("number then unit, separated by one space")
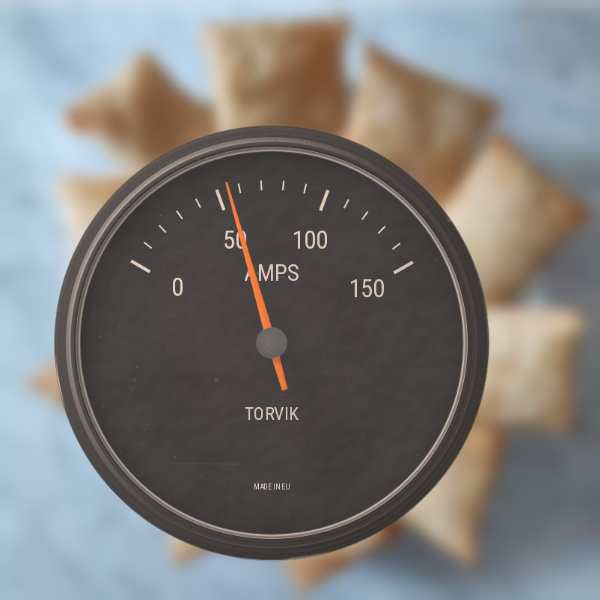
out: 55 A
